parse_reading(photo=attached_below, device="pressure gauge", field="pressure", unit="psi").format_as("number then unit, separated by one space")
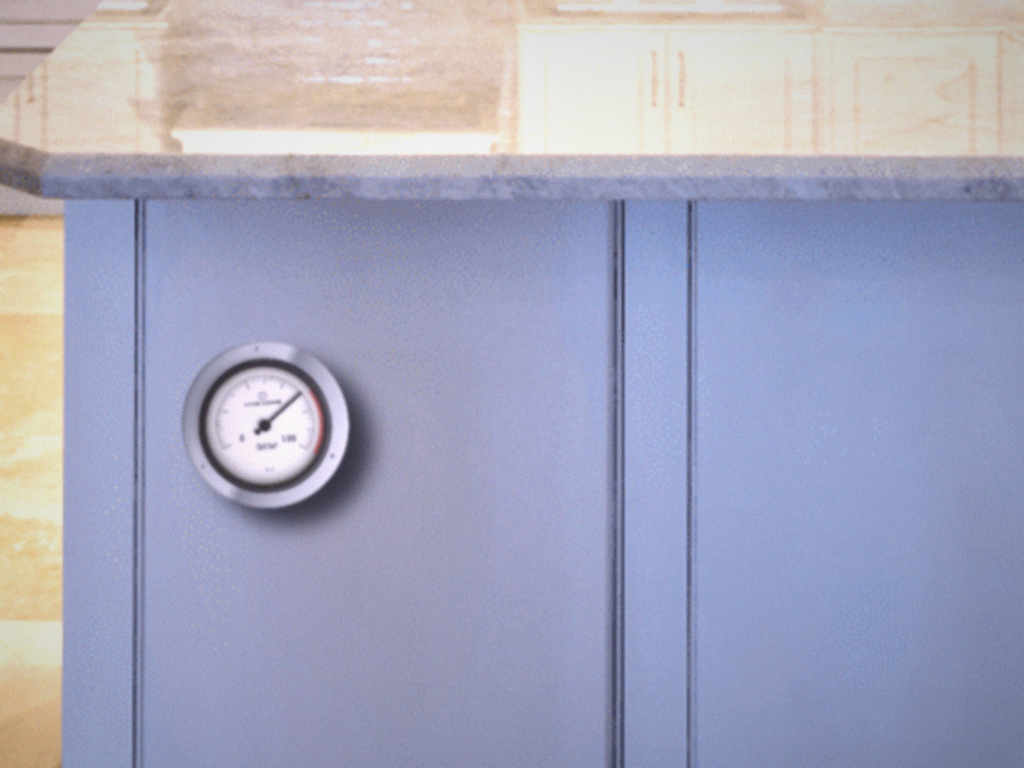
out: 70 psi
